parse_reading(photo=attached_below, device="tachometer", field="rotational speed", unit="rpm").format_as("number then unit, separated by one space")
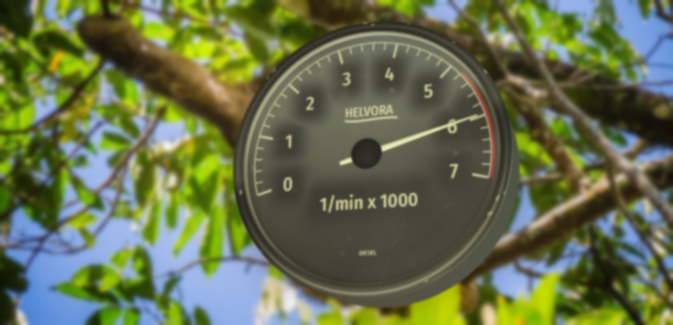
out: 6000 rpm
